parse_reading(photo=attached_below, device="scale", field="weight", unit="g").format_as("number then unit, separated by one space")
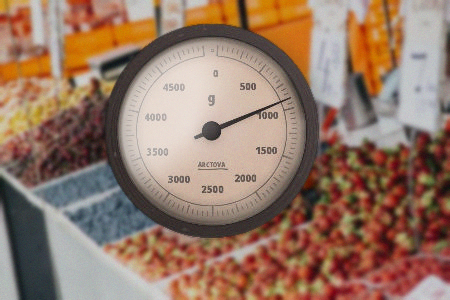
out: 900 g
